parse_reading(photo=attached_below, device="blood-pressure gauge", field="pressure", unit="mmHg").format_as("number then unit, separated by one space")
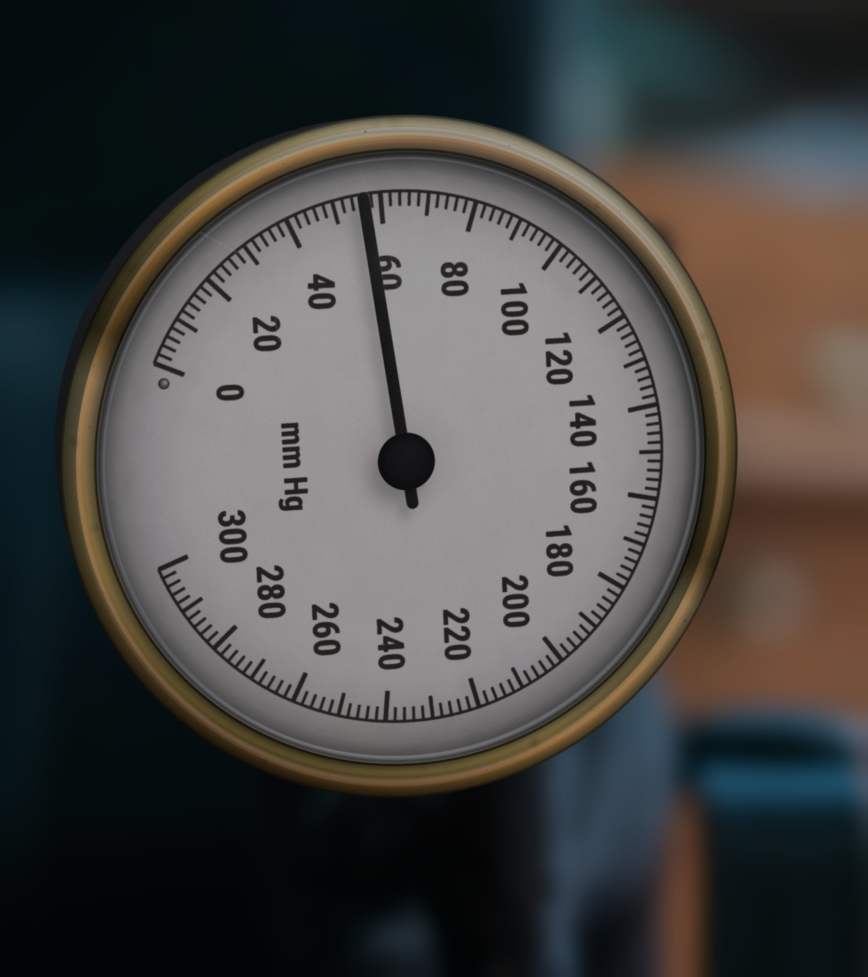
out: 56 mmHg
